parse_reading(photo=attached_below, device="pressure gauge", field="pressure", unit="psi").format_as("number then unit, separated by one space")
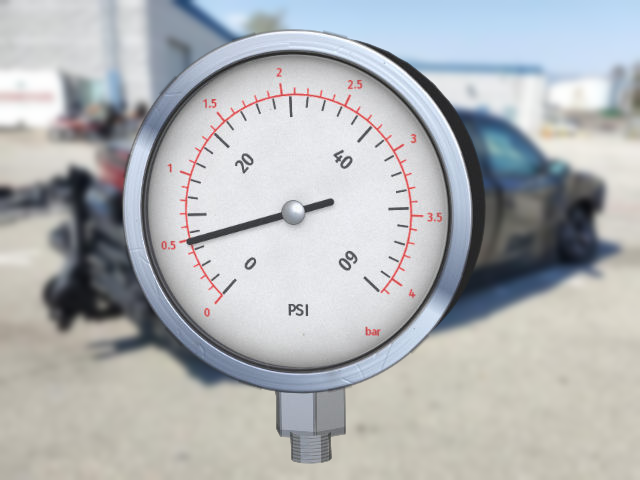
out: 7 psi
